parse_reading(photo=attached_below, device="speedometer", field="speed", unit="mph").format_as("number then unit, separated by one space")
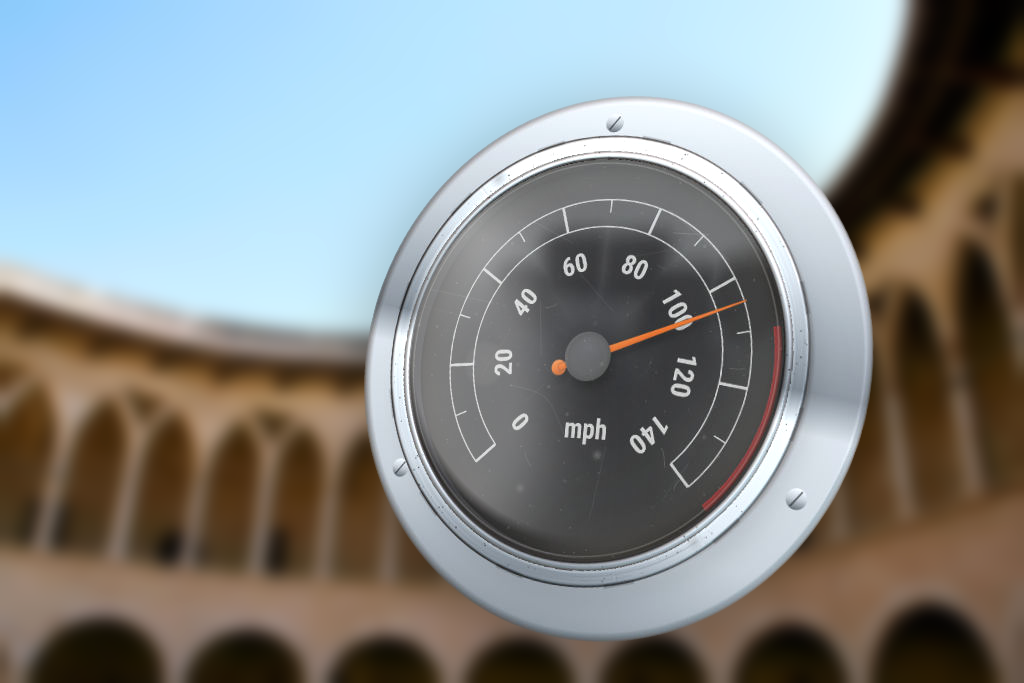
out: 105 mph
